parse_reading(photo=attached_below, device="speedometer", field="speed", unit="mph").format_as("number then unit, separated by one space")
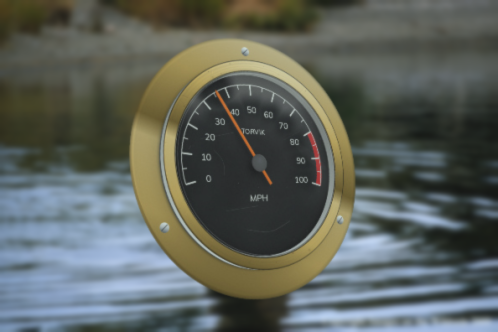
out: 35 mph
